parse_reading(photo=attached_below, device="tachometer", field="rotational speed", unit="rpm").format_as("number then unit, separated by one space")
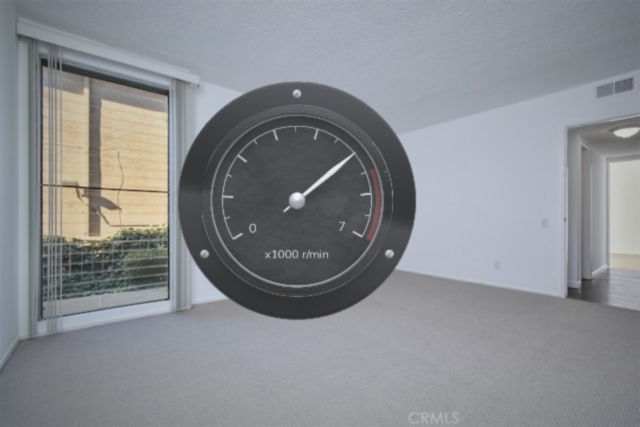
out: 5000 rpm
